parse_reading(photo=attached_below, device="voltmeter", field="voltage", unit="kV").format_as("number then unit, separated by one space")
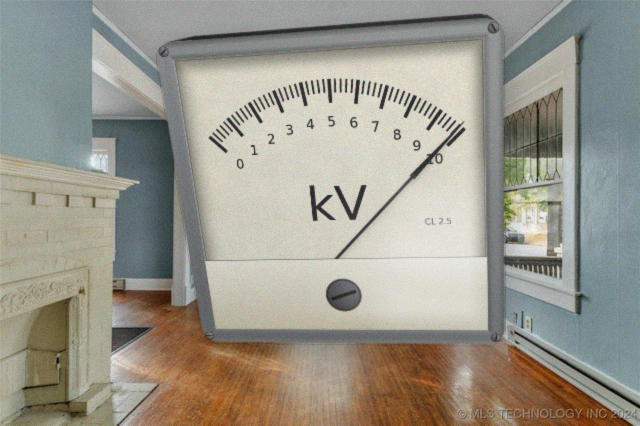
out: 9.8 kV
